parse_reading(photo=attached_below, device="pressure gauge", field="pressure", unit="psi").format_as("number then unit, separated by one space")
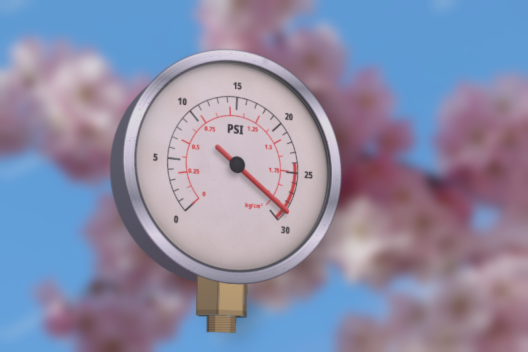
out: 29 psi
